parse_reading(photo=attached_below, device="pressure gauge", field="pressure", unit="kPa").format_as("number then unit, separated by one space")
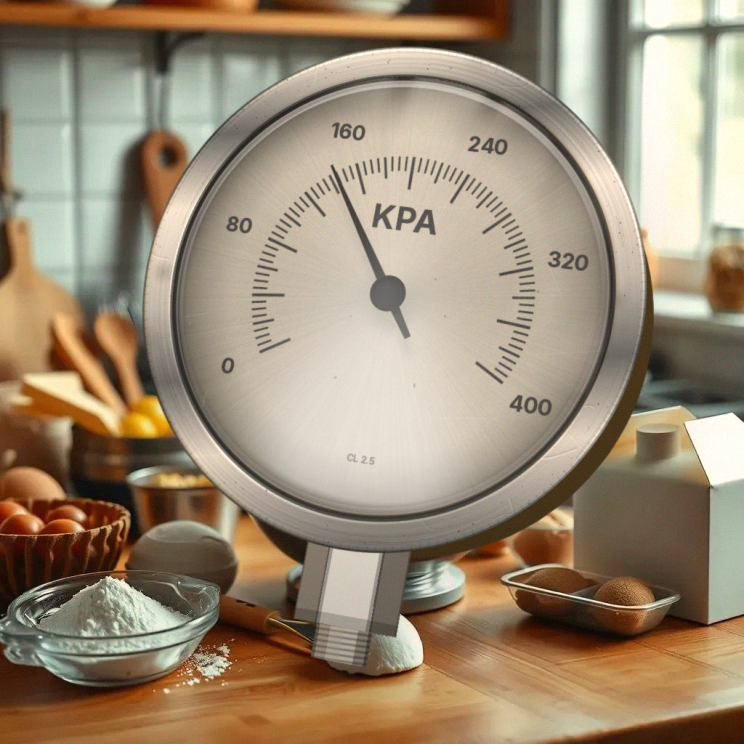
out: 145 kPa
